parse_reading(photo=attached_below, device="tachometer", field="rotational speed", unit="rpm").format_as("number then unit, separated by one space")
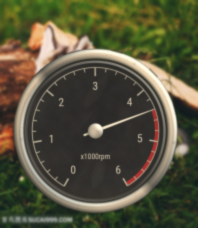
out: 4400 rpm
